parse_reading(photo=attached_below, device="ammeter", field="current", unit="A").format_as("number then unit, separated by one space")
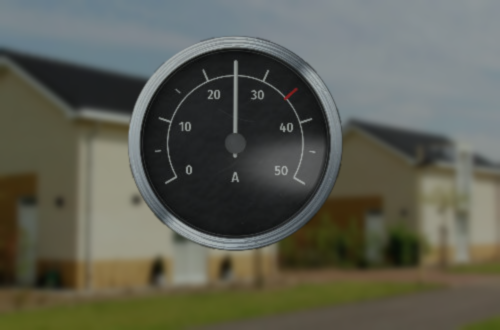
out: 25 A
